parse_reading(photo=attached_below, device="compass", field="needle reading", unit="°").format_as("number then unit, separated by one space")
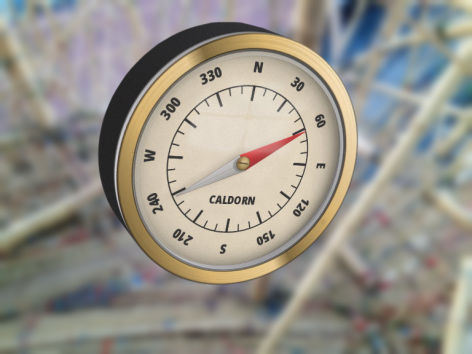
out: 60 °
